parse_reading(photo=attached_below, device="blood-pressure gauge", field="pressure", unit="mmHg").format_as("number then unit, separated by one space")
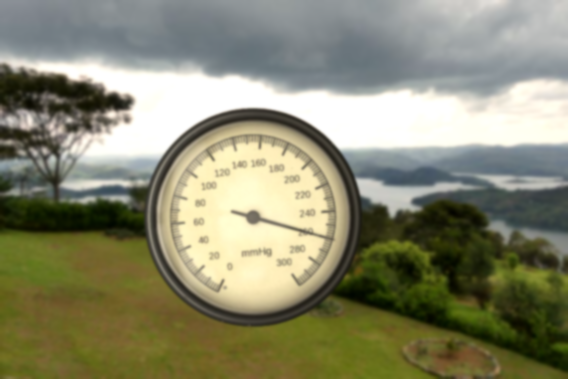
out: 260 mmHg
